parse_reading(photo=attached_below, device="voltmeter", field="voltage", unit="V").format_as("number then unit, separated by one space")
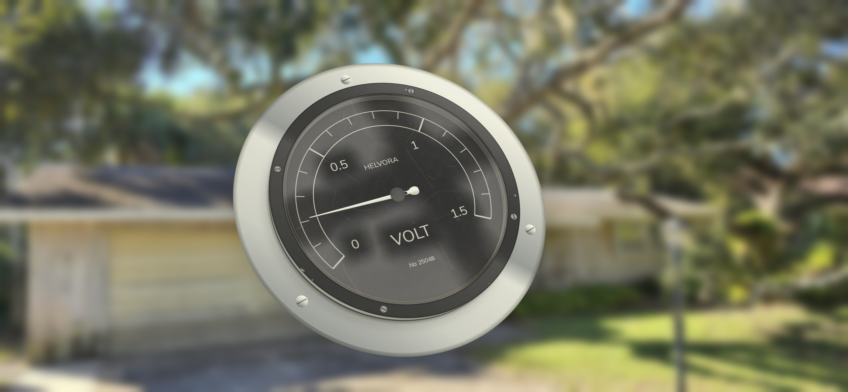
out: 0.2 V
